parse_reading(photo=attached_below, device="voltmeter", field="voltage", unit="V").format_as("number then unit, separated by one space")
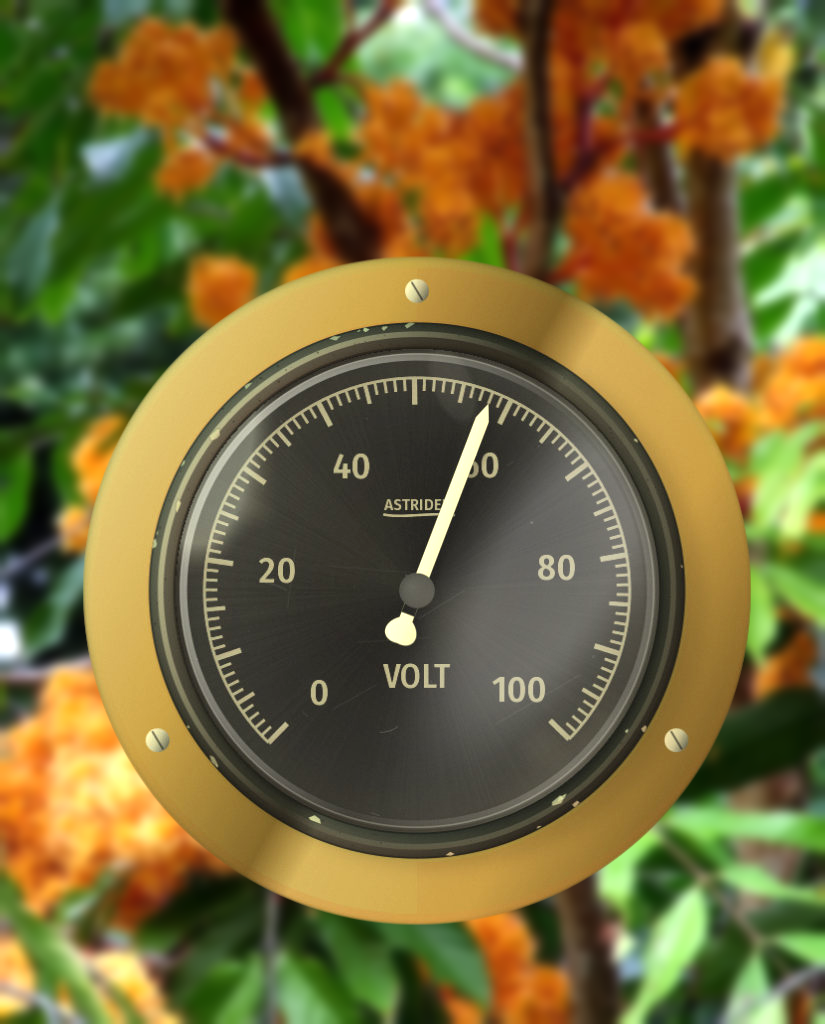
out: 58 V
